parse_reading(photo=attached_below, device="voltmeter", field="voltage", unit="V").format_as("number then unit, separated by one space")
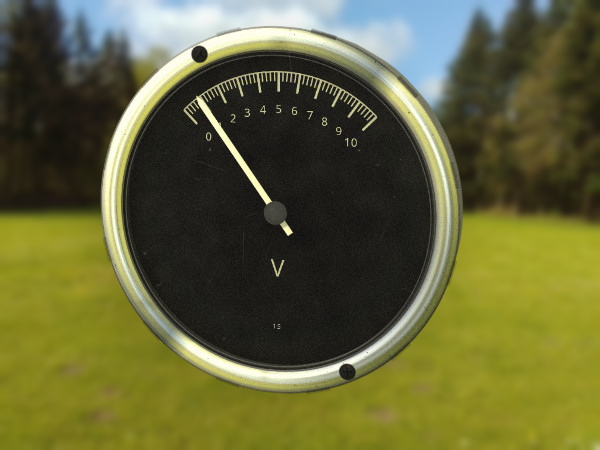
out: 1 V
